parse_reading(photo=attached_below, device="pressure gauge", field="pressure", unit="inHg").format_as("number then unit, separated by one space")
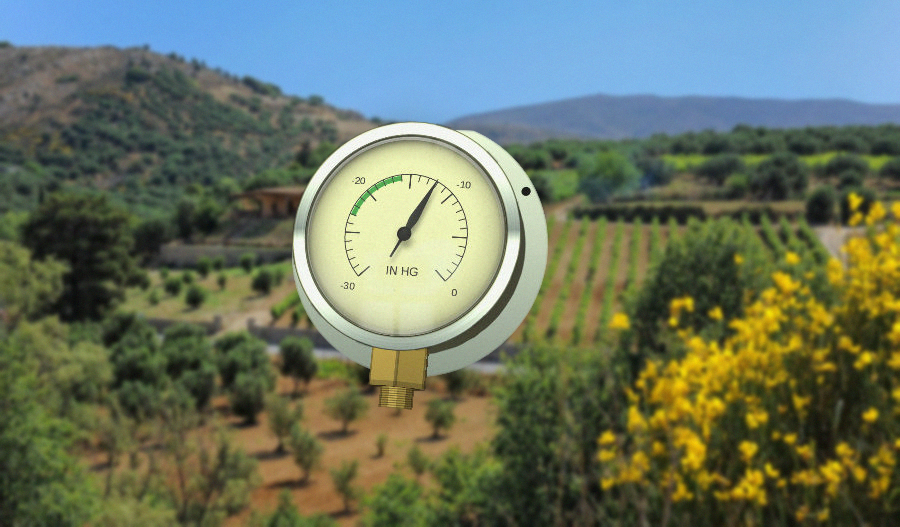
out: -12 inHg
